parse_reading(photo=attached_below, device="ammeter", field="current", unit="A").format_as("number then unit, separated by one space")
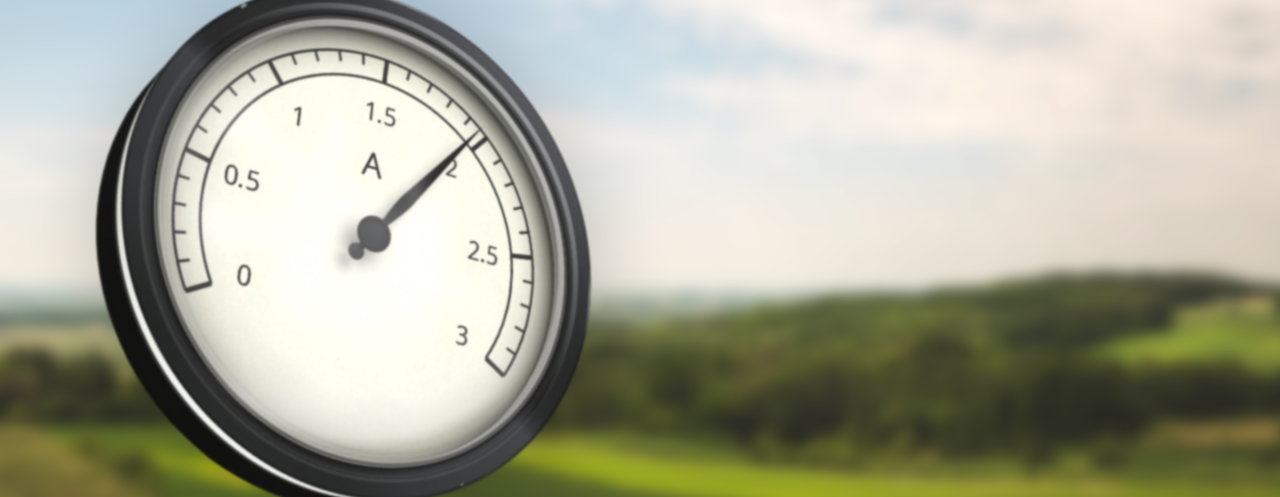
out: 1.95 A
